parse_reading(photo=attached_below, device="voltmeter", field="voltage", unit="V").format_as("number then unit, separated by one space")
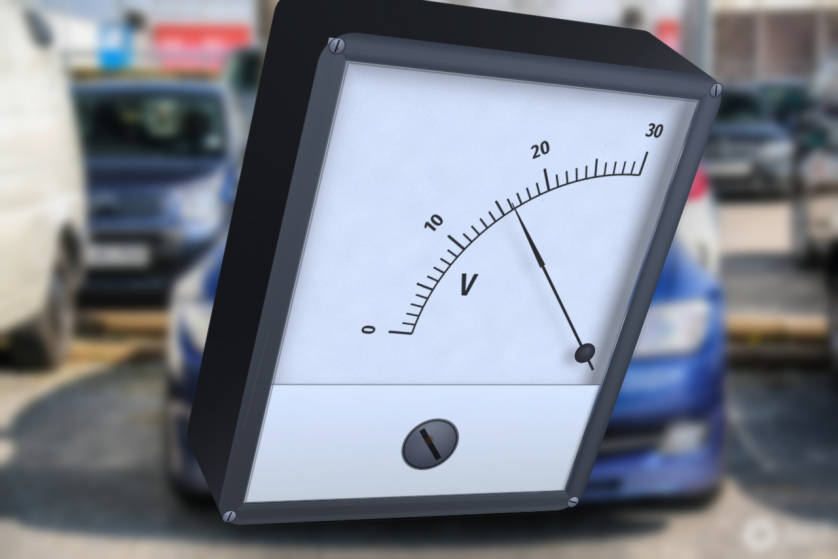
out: 16 V
